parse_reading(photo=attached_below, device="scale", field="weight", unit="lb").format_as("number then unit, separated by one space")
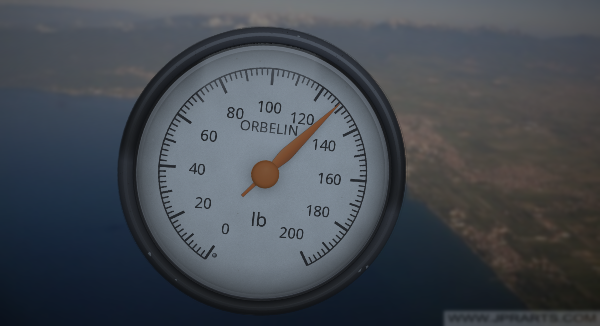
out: 128 lb
